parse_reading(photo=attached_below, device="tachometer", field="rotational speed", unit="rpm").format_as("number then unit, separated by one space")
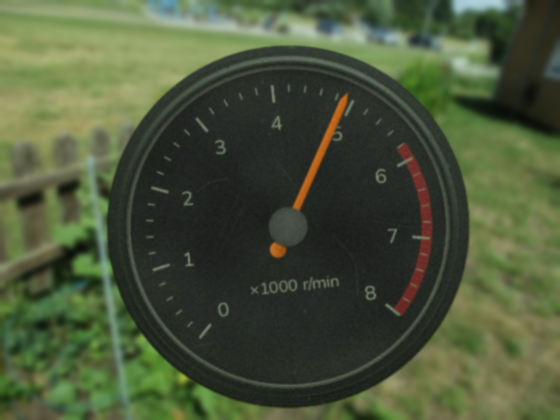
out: 4900 rpm
